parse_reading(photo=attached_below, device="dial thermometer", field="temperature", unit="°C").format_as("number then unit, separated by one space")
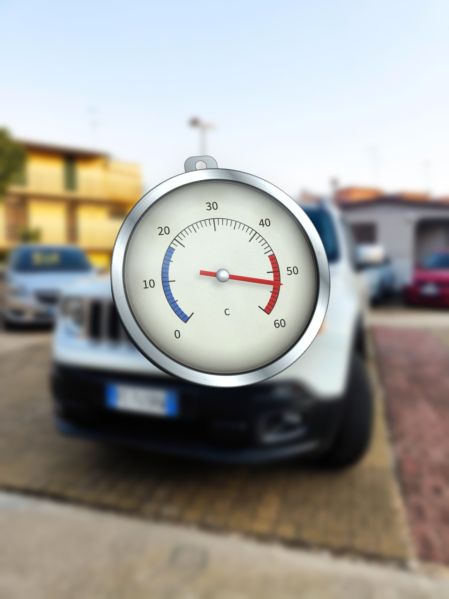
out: 53 °C
